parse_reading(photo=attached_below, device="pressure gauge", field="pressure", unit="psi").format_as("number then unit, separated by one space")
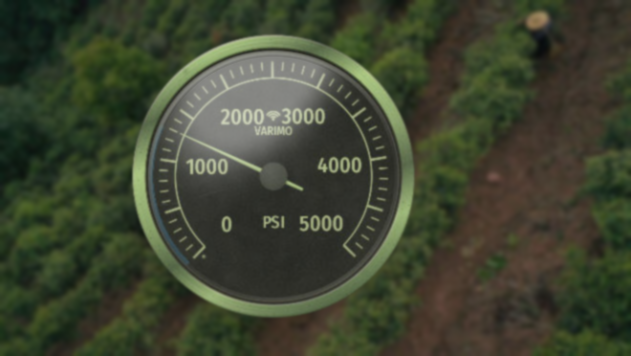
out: 1300 psi
